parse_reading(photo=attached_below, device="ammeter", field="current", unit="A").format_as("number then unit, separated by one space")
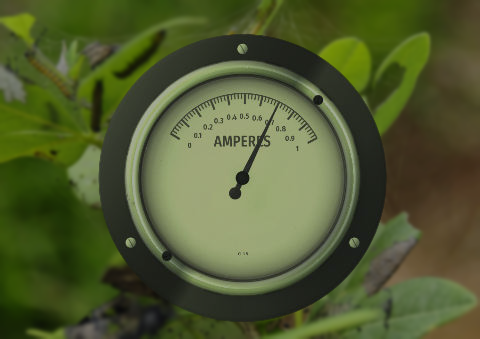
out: 0.7 A
